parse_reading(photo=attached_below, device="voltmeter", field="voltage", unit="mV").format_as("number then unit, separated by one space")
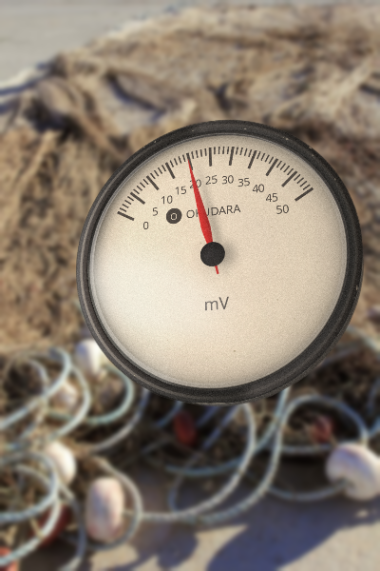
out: 20 mV
